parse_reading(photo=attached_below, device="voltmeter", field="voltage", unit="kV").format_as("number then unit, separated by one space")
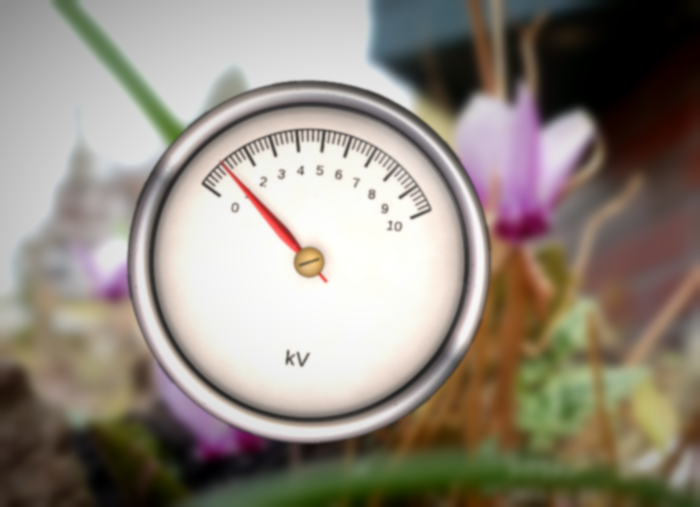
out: 1 kV
